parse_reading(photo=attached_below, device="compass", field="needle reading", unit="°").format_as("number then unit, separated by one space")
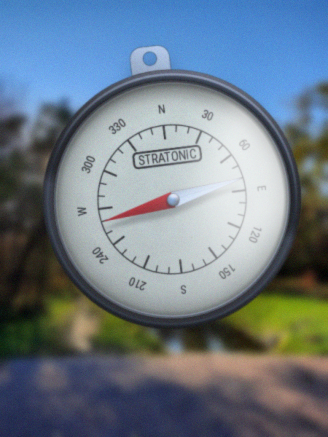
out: 260 °
